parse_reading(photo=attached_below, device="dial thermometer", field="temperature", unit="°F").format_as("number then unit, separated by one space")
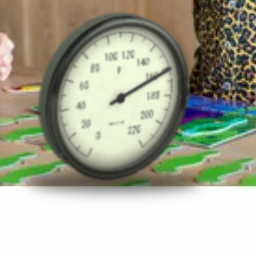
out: 160 °F
